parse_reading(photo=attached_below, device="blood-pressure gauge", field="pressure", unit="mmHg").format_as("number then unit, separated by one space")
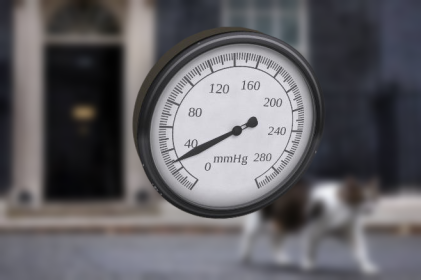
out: 30 mmHg
